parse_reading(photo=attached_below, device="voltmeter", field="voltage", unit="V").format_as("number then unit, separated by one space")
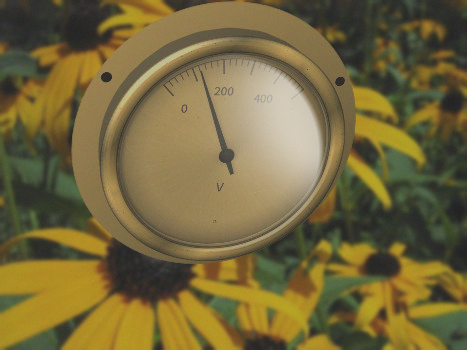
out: 120 V
